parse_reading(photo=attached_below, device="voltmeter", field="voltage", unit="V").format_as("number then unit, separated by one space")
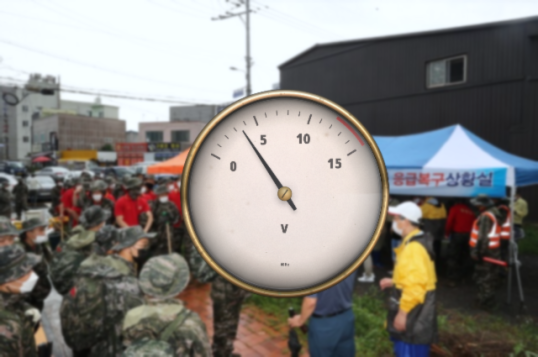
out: 3.5 V
